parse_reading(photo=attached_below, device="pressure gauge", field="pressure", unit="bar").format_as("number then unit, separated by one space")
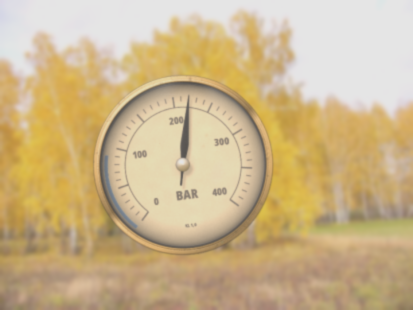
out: 220 bar
